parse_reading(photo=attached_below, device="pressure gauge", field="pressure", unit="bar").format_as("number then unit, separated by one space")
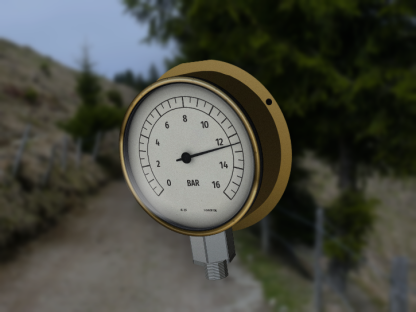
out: 12.5 bar
